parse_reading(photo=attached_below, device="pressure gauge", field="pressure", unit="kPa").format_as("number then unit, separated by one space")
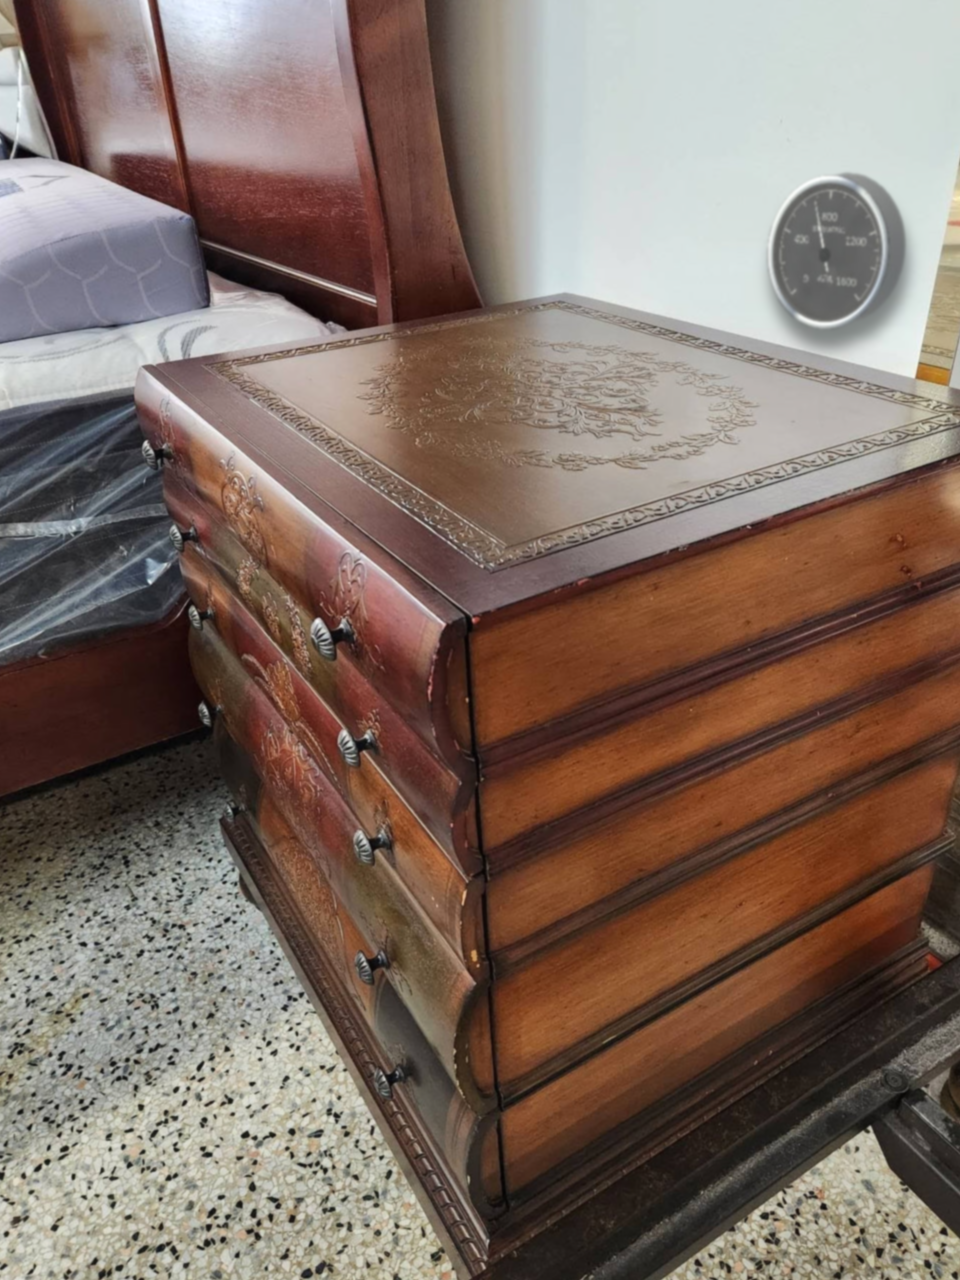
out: 700 kPa
